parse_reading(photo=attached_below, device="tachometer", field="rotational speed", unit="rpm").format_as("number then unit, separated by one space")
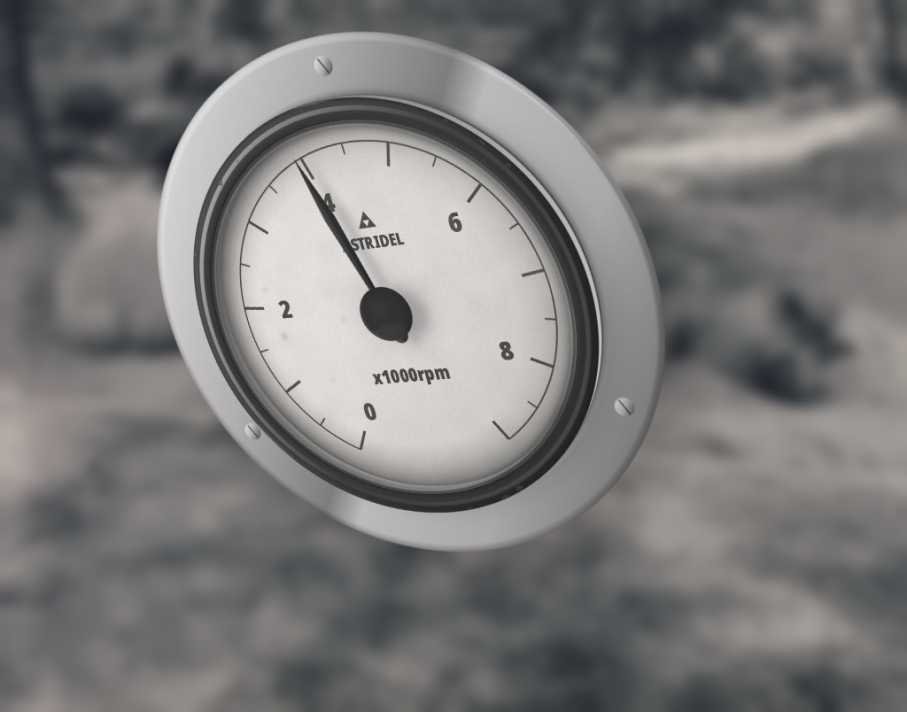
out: 4000 rpm
